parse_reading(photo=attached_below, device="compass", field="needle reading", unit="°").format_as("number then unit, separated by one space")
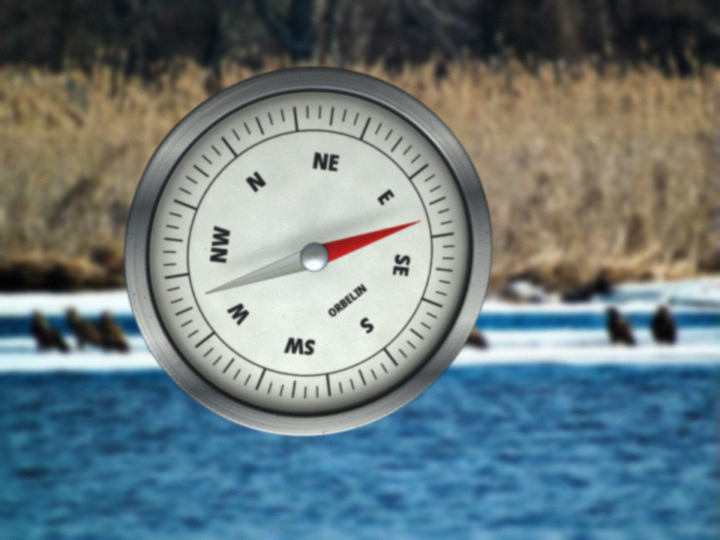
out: 110 °
